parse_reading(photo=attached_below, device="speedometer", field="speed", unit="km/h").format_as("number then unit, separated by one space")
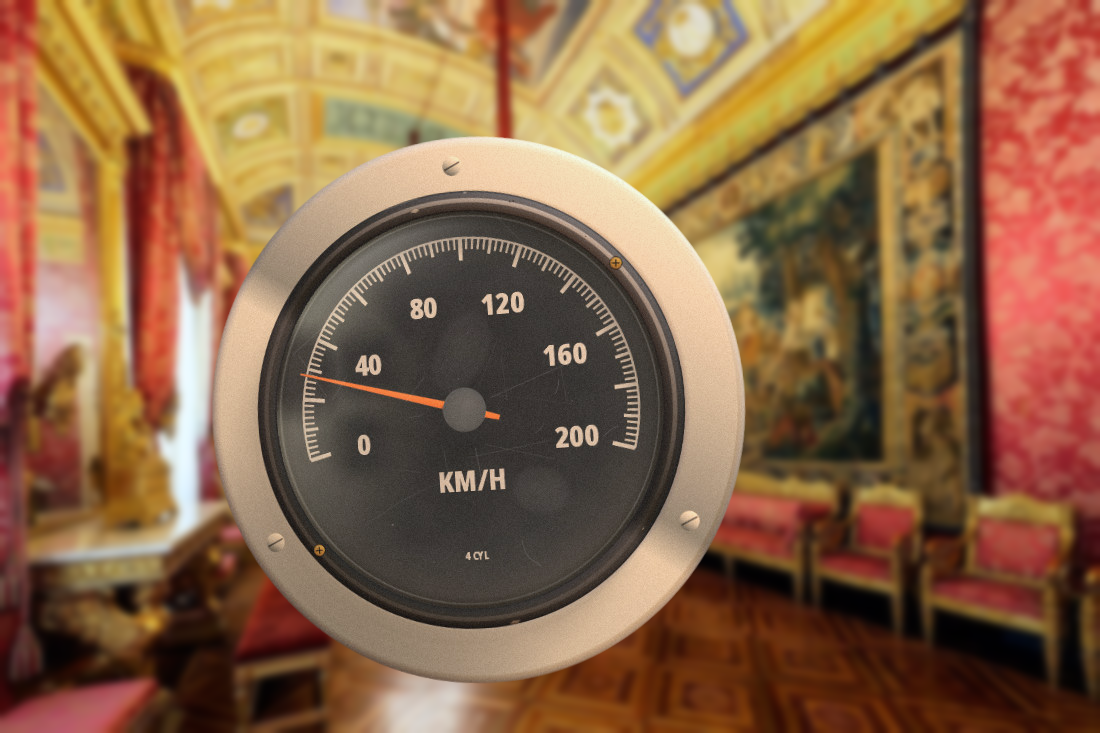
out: 28 km/h
